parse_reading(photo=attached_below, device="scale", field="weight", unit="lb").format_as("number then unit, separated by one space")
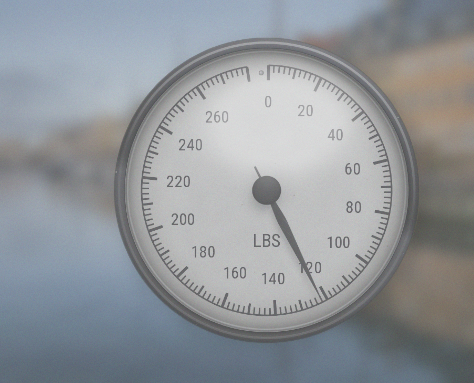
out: 122 lb
